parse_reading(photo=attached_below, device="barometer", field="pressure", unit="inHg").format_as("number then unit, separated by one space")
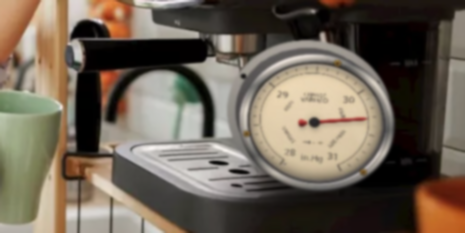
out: 30.3 inHg
